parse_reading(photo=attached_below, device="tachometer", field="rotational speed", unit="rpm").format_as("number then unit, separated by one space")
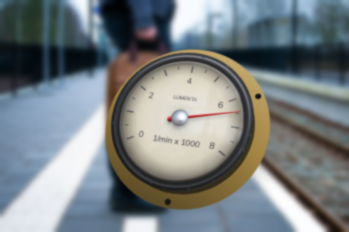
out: 6500 rpm
